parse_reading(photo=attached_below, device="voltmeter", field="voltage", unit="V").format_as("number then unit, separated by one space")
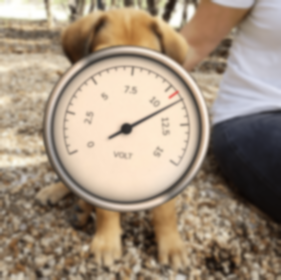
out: 11 V
